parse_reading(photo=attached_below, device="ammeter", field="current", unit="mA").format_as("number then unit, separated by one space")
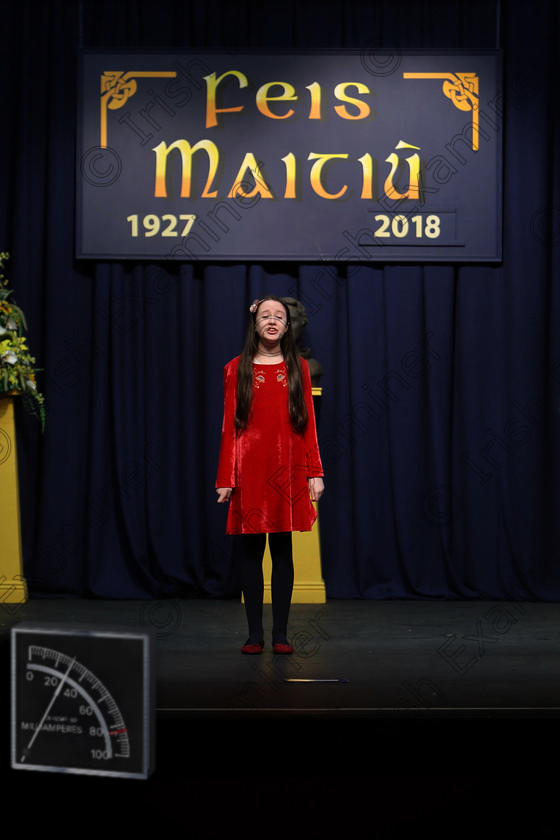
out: 30 mA
